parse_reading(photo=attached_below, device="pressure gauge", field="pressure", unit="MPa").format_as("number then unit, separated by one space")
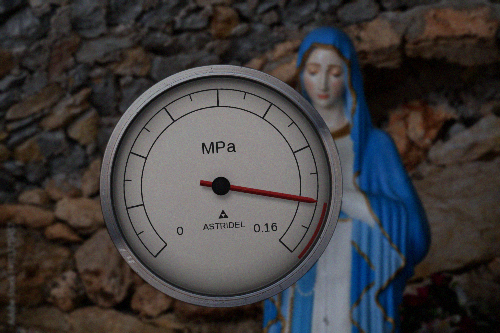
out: 0.14 MPa
